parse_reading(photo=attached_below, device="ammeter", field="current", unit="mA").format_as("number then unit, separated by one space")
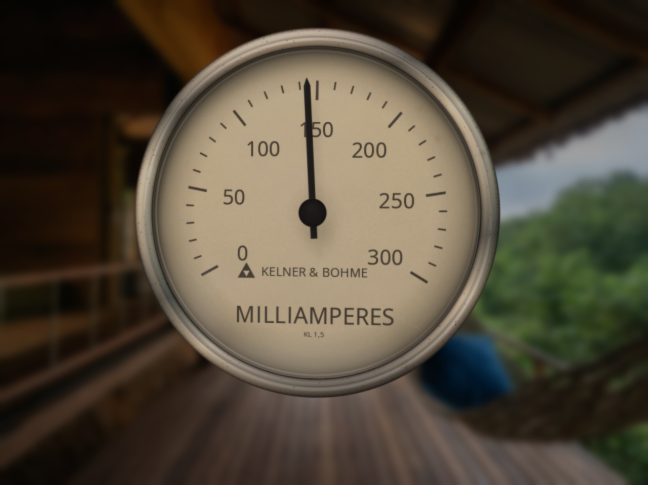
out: 145 mA
